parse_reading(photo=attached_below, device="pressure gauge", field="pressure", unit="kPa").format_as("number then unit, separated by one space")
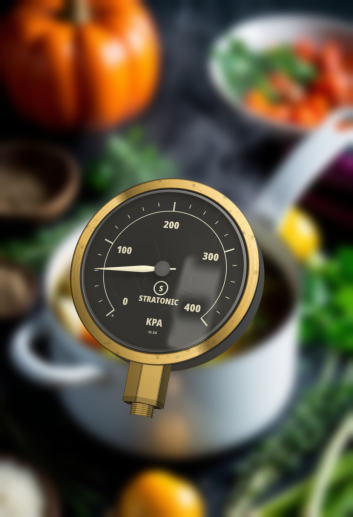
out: 60 kPa
